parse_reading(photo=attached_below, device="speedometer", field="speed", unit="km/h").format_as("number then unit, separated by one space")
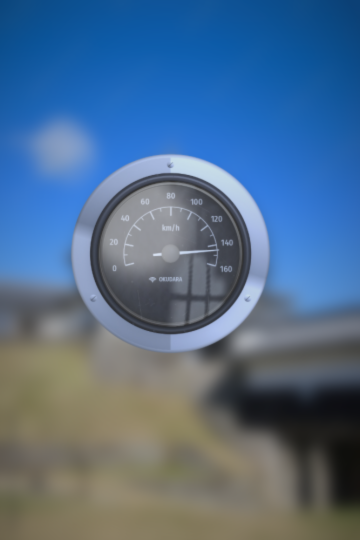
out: 145 km/h
